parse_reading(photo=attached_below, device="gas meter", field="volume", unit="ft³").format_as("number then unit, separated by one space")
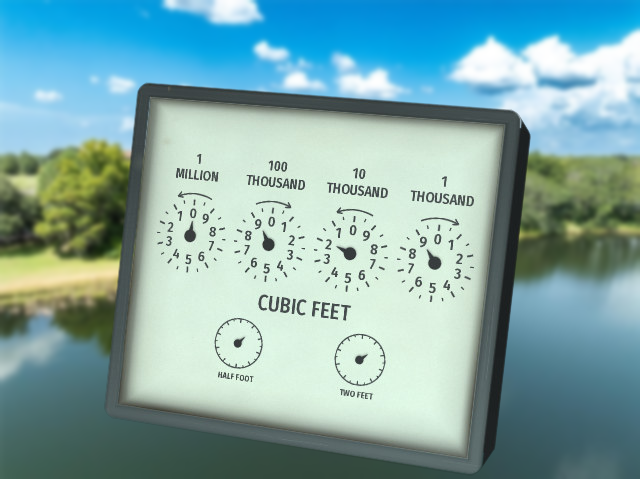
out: 991900 ft³
